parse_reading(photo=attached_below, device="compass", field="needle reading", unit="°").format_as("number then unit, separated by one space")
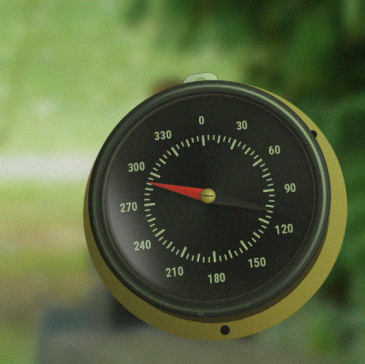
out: 290 °
